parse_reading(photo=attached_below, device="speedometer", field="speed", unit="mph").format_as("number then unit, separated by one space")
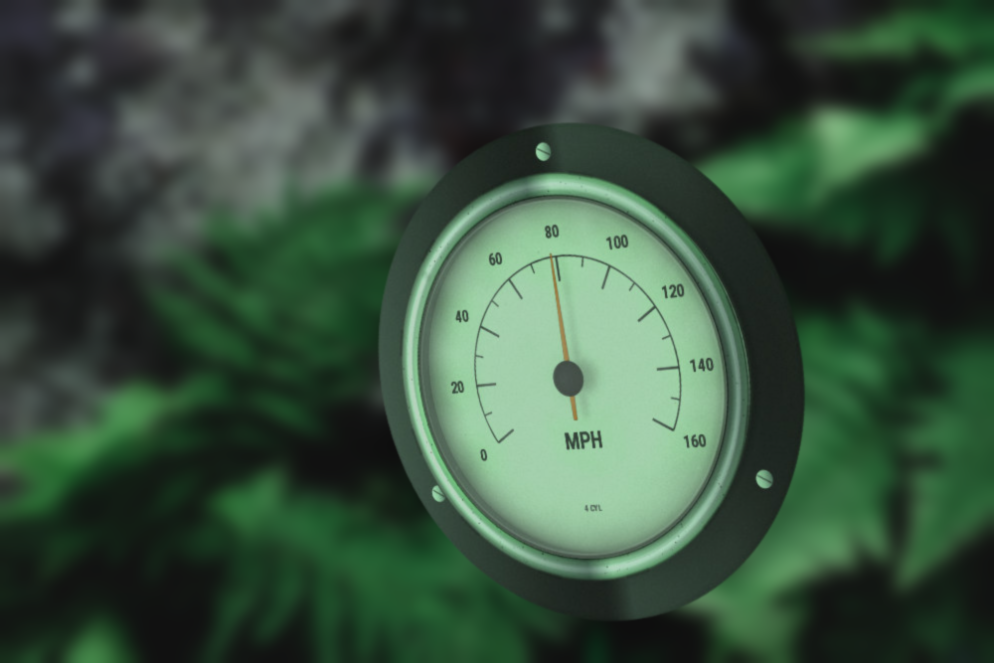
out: 80 mph
